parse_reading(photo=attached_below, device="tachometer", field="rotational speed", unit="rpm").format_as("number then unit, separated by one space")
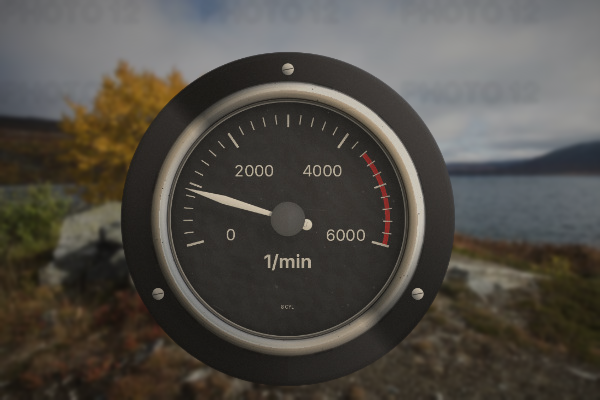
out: 900 rpm
